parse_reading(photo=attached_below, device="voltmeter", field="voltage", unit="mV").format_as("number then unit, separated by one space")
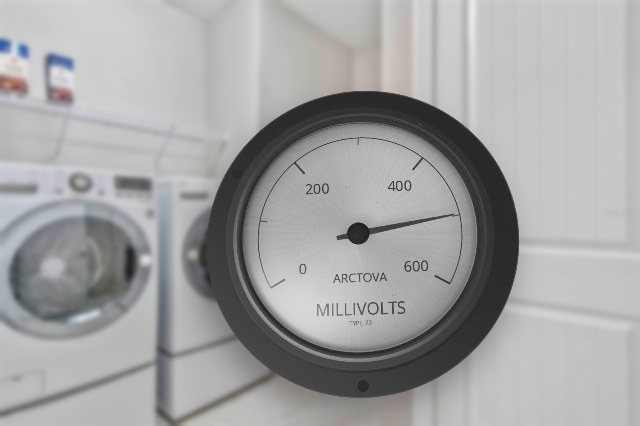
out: 500 mV
